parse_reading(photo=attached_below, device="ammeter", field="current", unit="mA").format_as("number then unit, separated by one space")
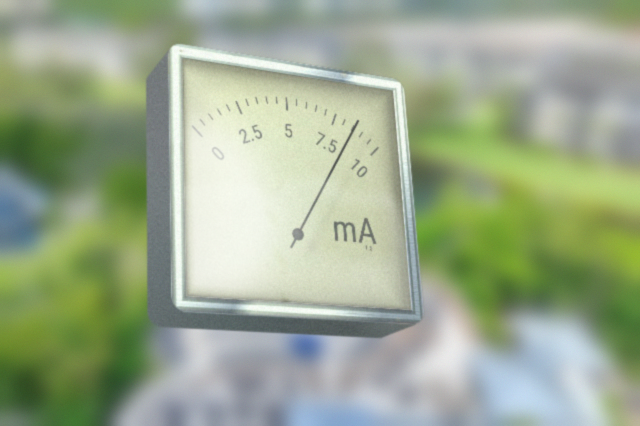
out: 8.5 mA
